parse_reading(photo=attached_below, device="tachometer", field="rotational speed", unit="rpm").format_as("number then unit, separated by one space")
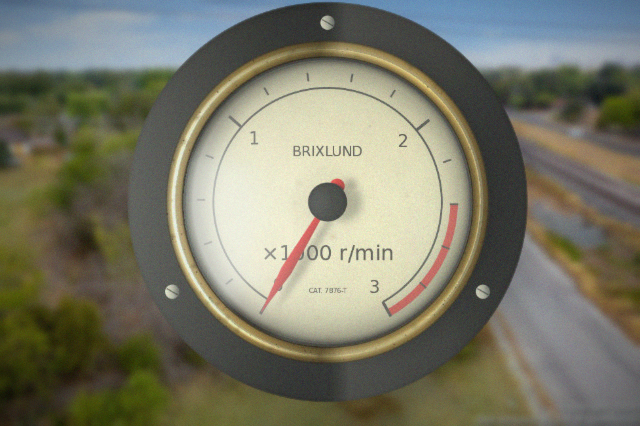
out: 0 rpm
